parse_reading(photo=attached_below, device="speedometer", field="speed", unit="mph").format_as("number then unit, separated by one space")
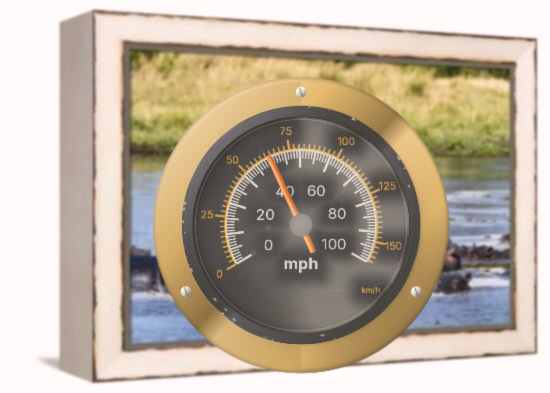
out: 40 mph
